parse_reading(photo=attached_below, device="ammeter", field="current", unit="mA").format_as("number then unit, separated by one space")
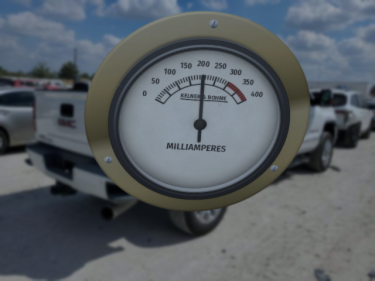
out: 200 mA
